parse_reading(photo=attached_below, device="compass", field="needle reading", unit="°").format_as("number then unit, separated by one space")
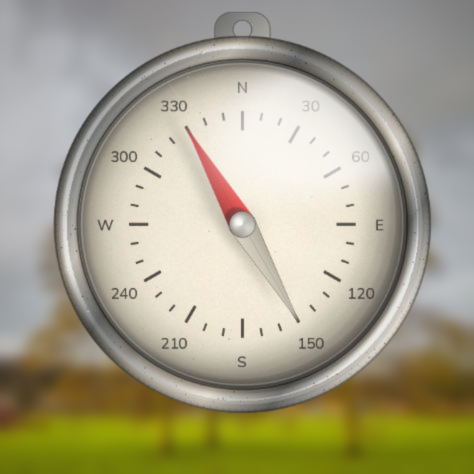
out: 330 °
